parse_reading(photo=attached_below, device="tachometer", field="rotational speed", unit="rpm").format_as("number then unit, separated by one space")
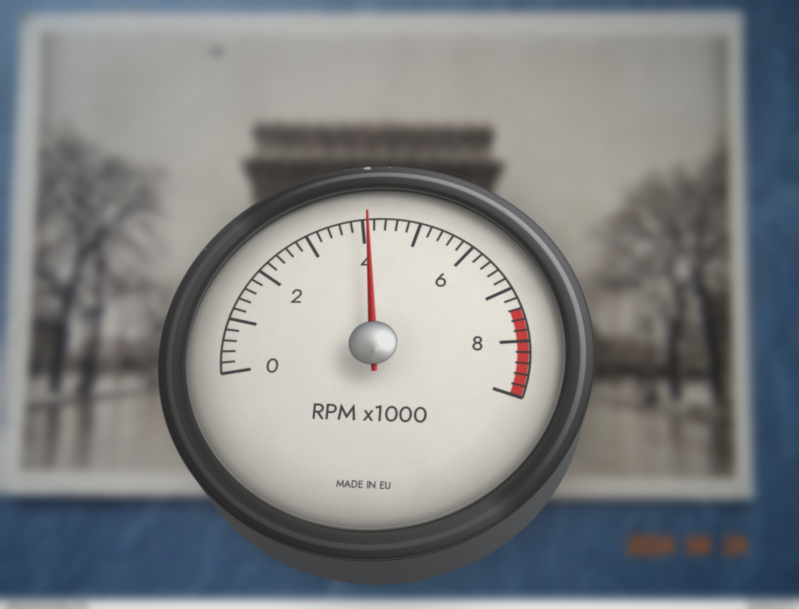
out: 4100 rpm
